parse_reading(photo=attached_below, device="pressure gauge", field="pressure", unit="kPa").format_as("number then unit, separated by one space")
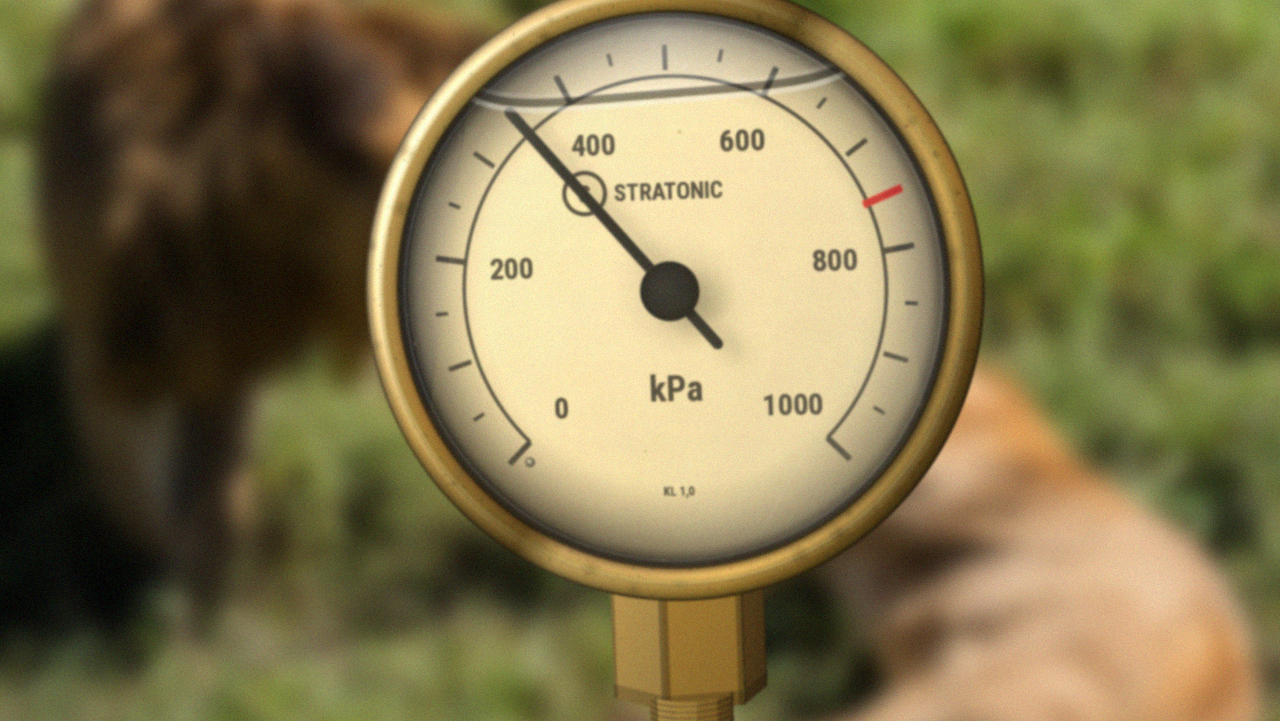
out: 350 kPa
